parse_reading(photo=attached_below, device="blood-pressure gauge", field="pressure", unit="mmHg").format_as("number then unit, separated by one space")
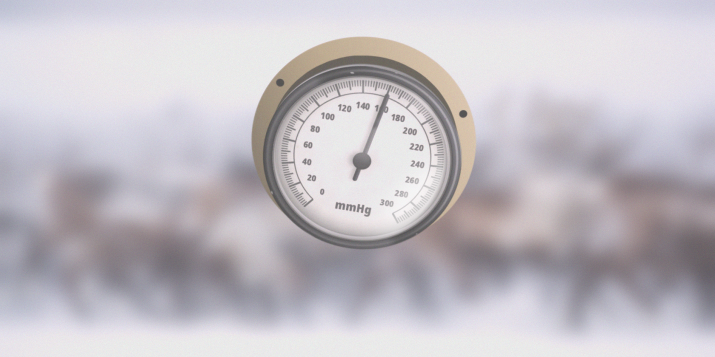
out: 160 mmHg
